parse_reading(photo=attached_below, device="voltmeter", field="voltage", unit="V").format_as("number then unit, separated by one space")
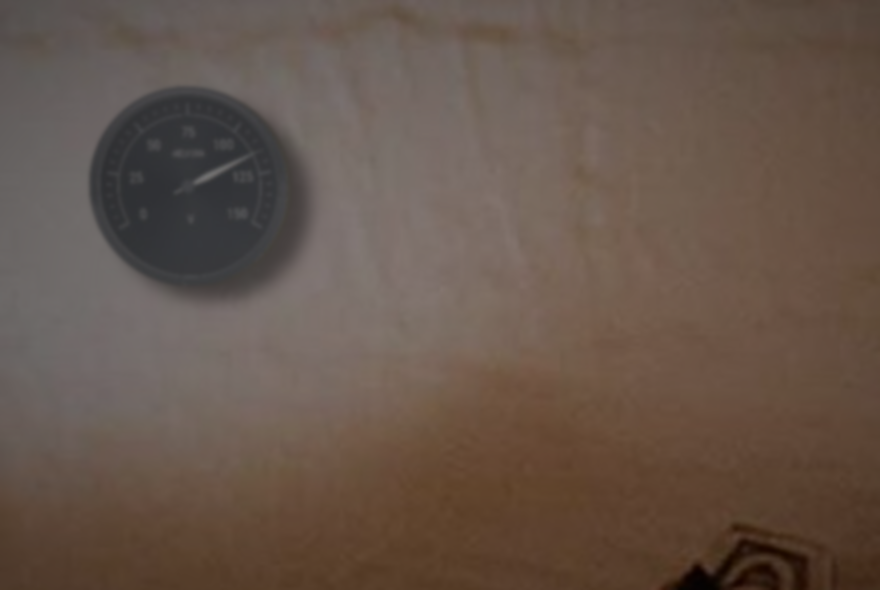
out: 115 V
